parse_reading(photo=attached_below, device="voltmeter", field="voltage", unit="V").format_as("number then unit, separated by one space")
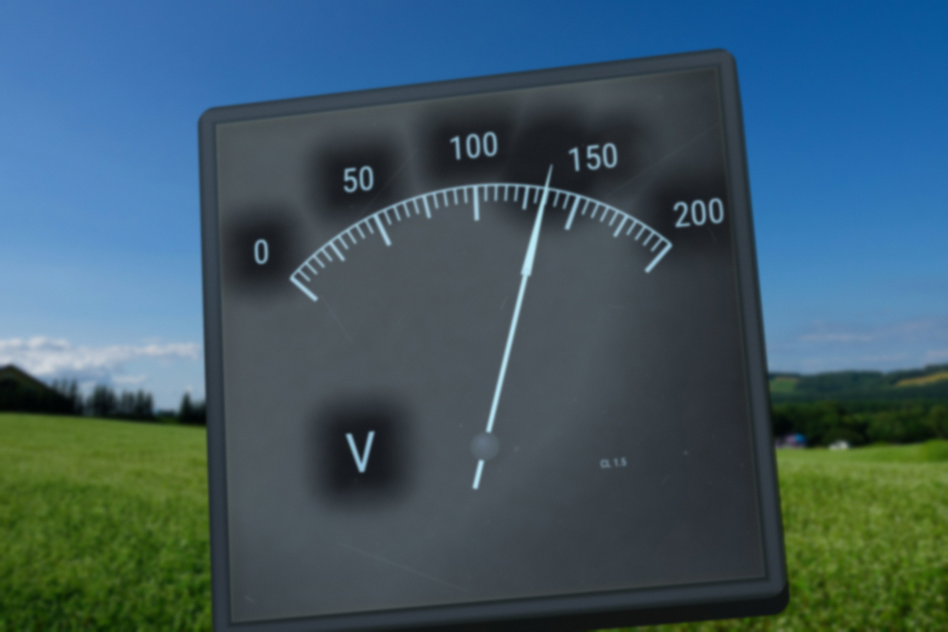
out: 135 V
